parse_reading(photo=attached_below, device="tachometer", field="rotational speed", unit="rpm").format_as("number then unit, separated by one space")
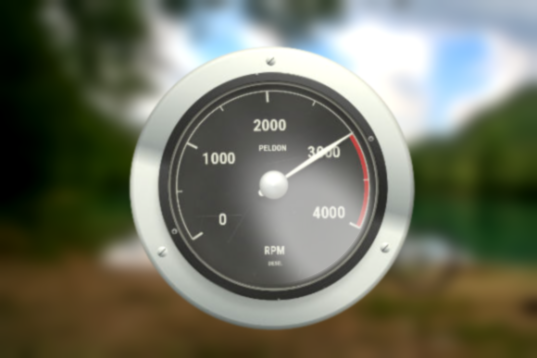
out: 3000 rpm
